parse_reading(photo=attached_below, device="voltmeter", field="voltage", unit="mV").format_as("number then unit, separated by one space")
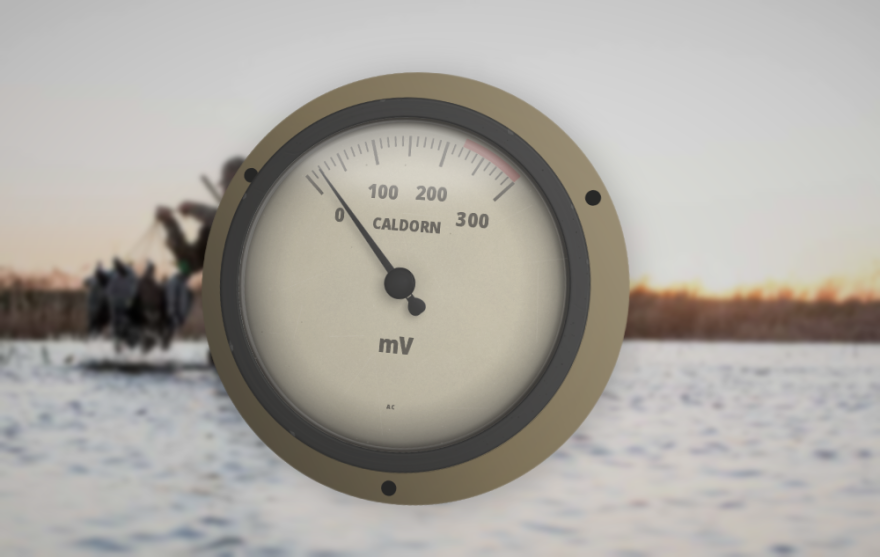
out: 20 mV
